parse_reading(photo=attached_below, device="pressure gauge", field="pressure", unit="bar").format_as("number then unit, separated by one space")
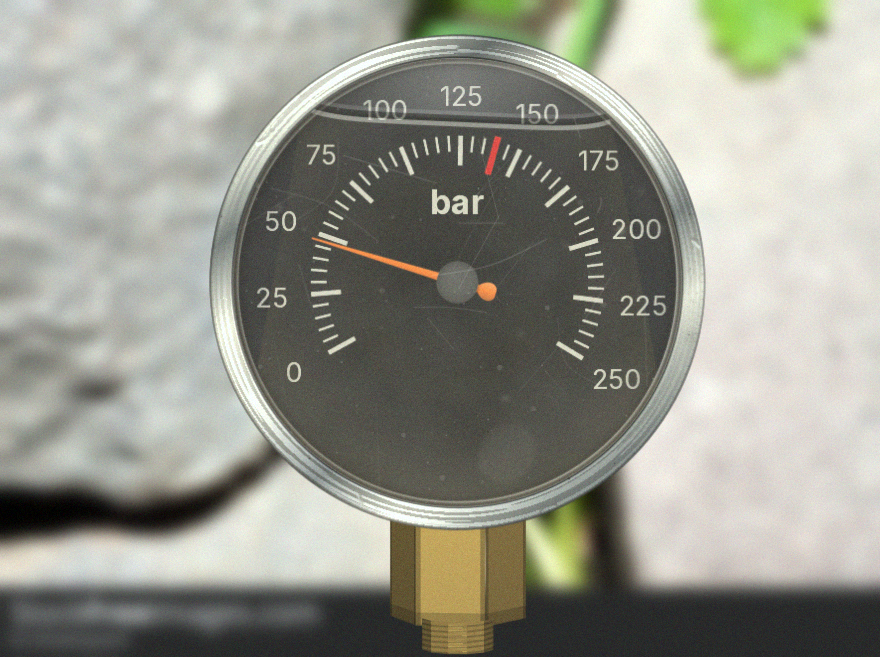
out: 47.5 bar
